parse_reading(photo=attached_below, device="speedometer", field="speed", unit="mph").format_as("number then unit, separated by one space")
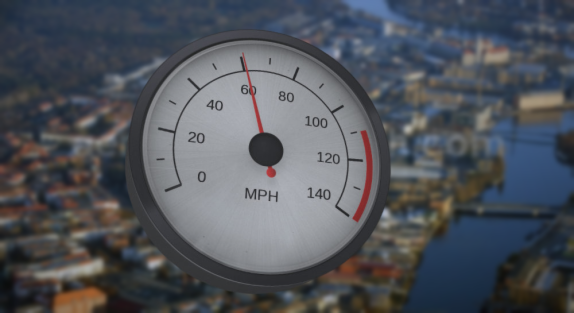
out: 60 mph
